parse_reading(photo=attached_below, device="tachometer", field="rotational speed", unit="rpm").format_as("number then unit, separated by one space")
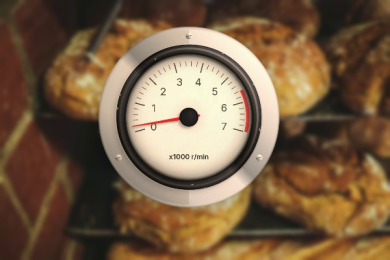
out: 200 rpm
